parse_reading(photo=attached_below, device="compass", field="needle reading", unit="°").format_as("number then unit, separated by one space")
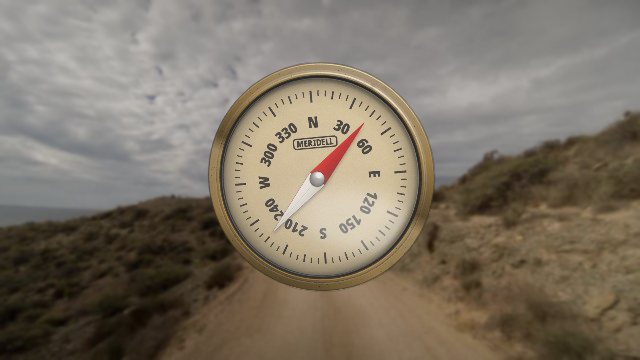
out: 45 °
